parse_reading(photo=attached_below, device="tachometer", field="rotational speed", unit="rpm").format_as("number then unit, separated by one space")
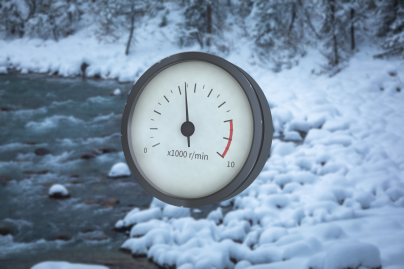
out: 4500 rpm
